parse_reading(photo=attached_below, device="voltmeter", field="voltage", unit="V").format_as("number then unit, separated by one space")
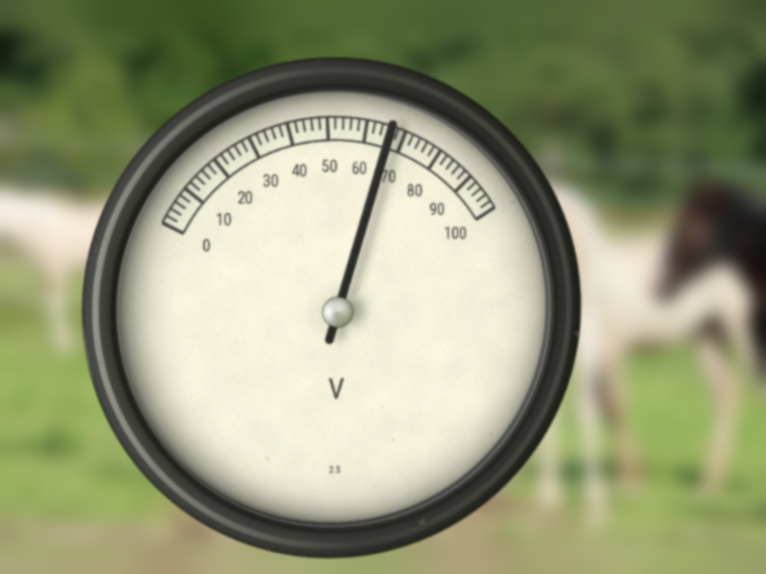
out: 66 V
